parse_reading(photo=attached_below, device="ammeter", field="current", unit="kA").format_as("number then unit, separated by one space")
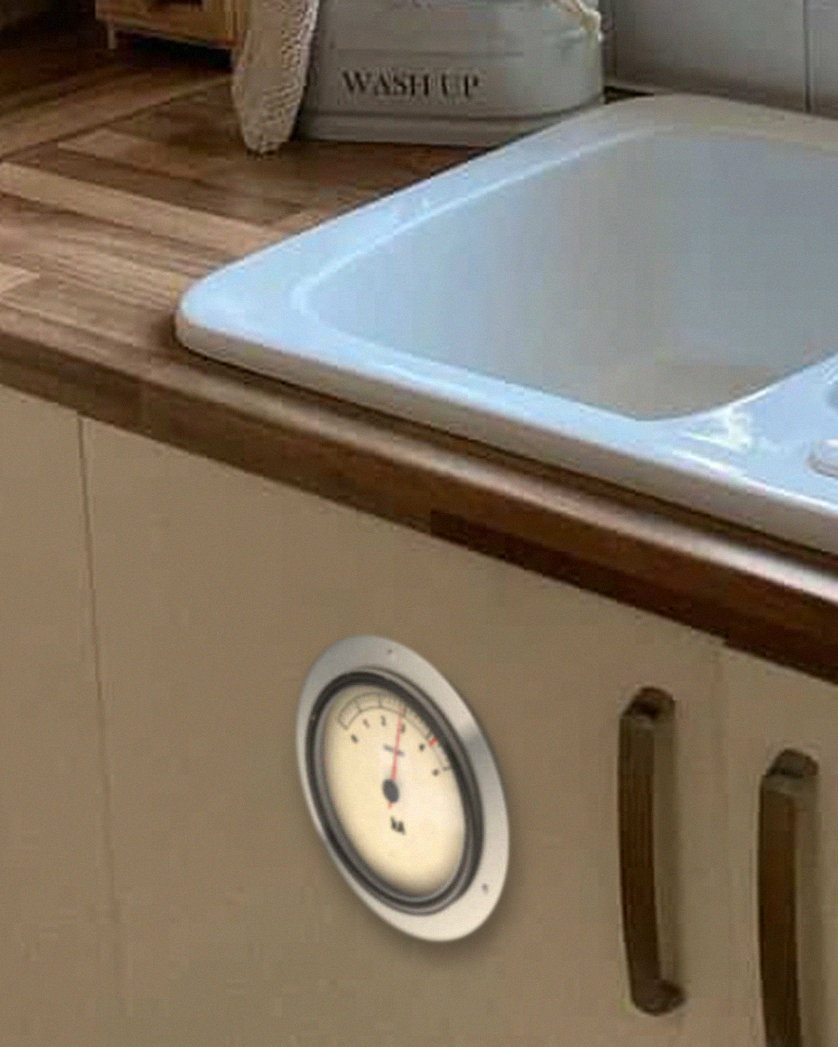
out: 3 kA
